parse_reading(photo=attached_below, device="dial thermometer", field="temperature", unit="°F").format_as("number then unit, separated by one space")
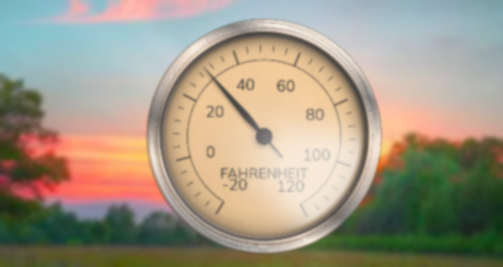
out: 30 °F
